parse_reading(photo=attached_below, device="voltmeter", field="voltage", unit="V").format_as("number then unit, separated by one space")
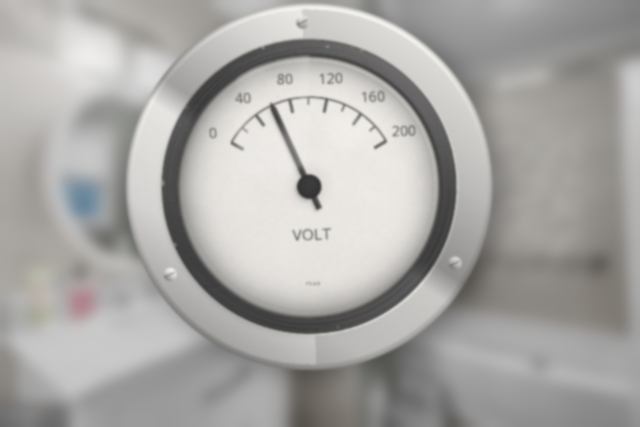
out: 60 V
